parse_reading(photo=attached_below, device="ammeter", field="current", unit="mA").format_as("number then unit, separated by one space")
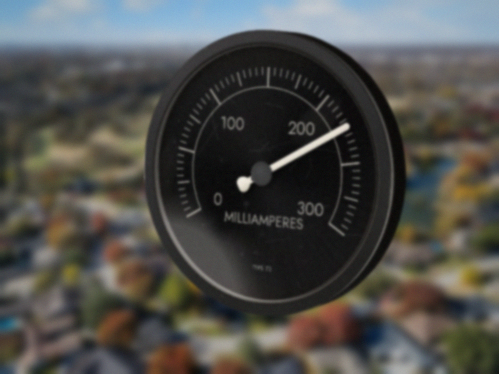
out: 225 mA
